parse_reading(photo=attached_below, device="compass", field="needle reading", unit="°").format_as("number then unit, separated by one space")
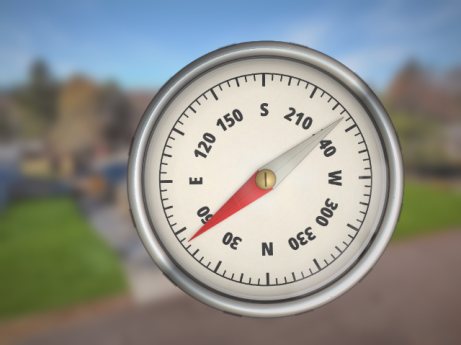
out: 52.5 °
